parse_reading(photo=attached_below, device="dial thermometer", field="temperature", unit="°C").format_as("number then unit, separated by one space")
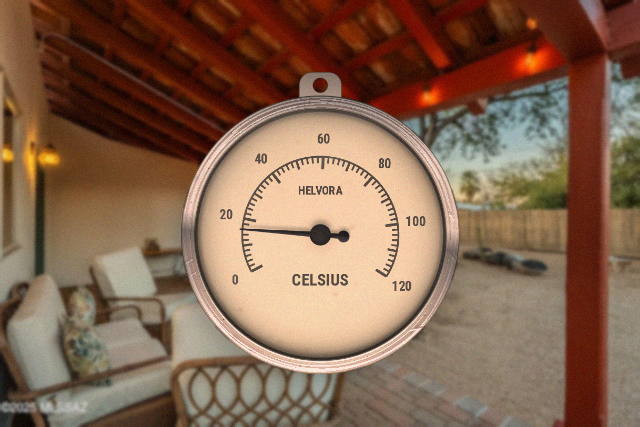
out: 16 °C
